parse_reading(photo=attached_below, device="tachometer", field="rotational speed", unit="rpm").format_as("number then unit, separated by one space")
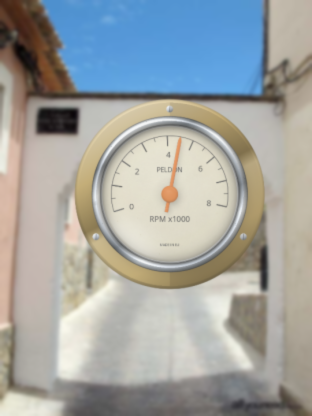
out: 4500 rpm
